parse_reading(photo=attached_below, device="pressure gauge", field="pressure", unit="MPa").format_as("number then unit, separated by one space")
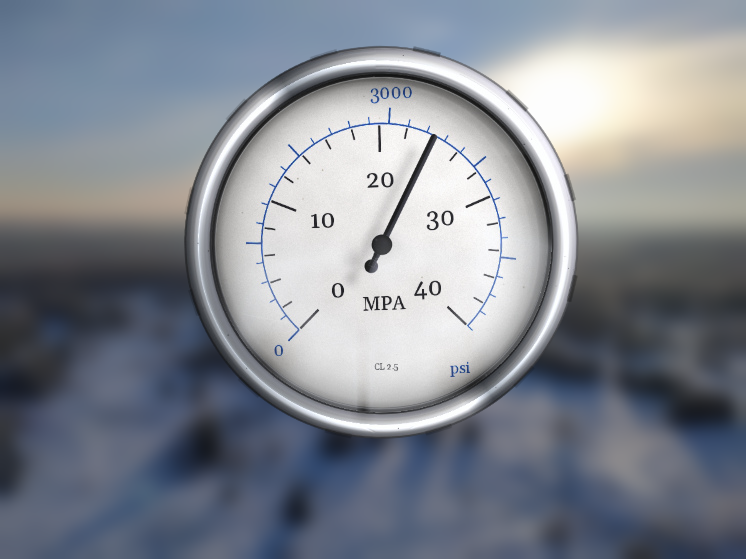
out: 24 MPa
